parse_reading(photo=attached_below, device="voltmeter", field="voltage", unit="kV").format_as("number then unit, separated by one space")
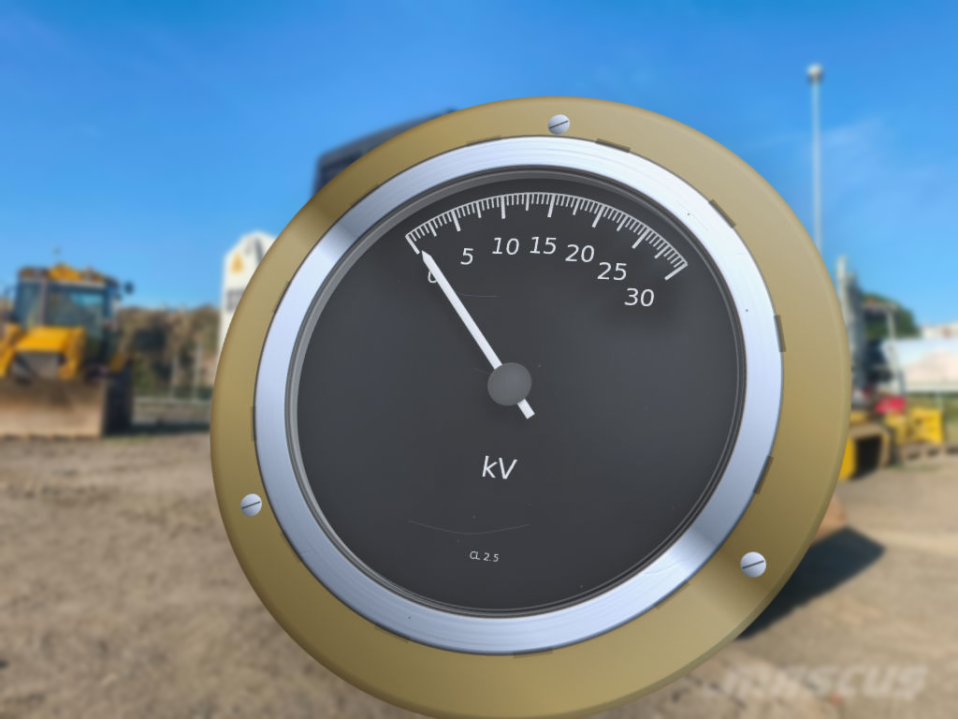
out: 0.5 kV
